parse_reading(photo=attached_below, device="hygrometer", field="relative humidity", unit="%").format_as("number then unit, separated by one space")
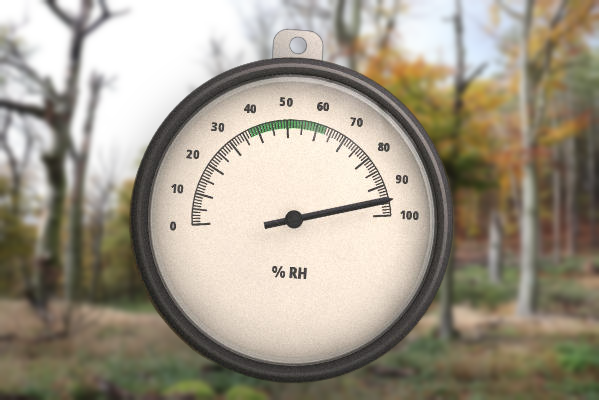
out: 95 %
